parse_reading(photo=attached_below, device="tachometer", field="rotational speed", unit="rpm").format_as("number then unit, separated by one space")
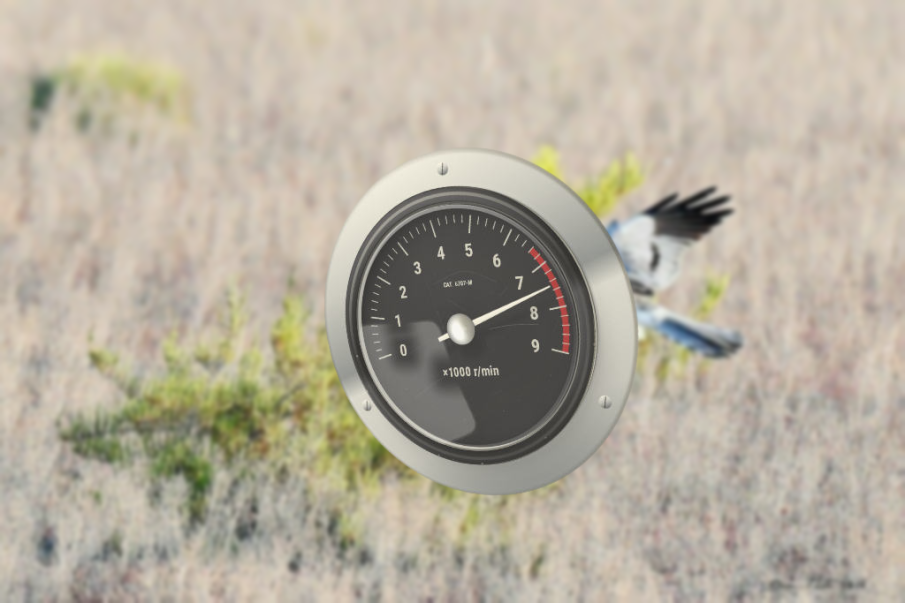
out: 7500 rpm
